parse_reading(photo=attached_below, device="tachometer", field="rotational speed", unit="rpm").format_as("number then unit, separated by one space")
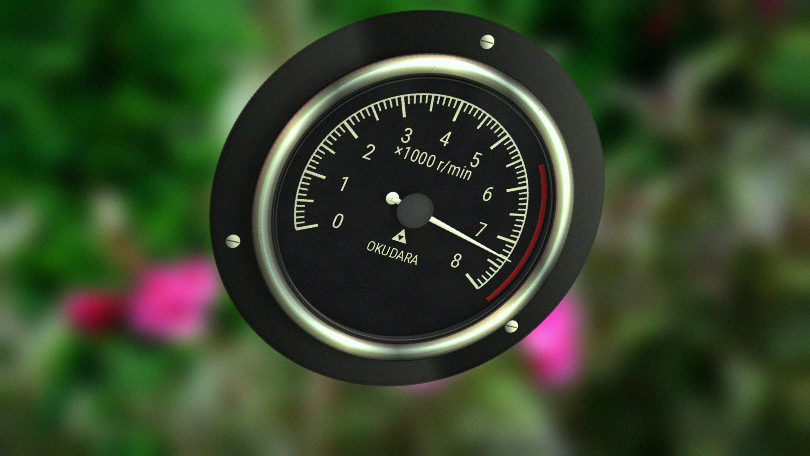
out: 7300 rpm
